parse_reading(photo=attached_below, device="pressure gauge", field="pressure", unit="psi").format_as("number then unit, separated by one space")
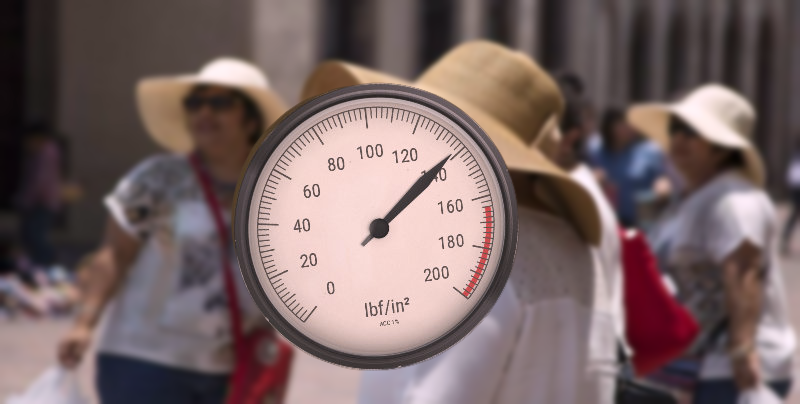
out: 138 psi
